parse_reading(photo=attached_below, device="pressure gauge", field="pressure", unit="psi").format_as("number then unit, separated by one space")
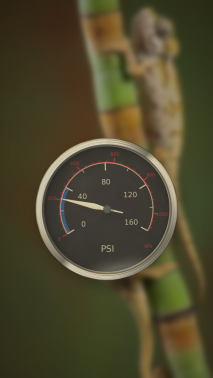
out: 30 psi
